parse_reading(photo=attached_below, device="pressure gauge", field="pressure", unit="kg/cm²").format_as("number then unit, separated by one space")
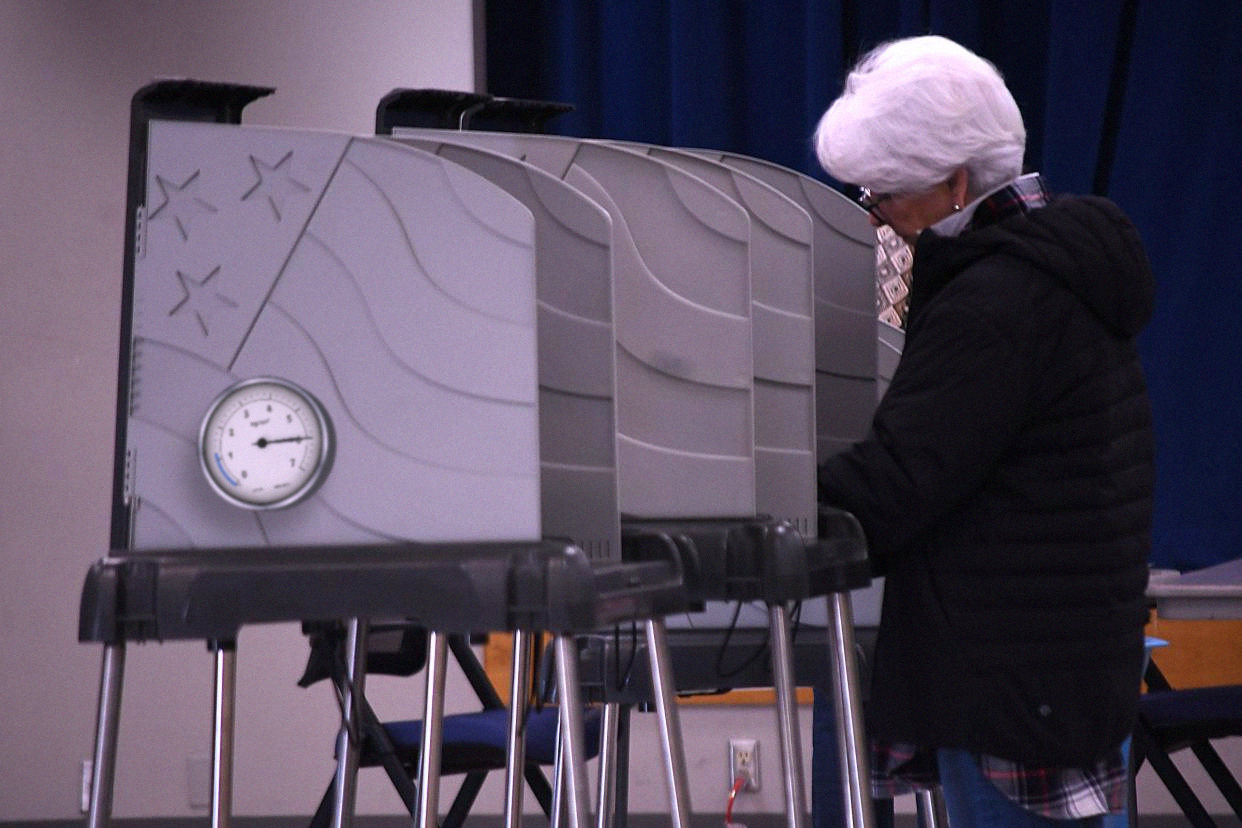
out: 6 kg/cm²
